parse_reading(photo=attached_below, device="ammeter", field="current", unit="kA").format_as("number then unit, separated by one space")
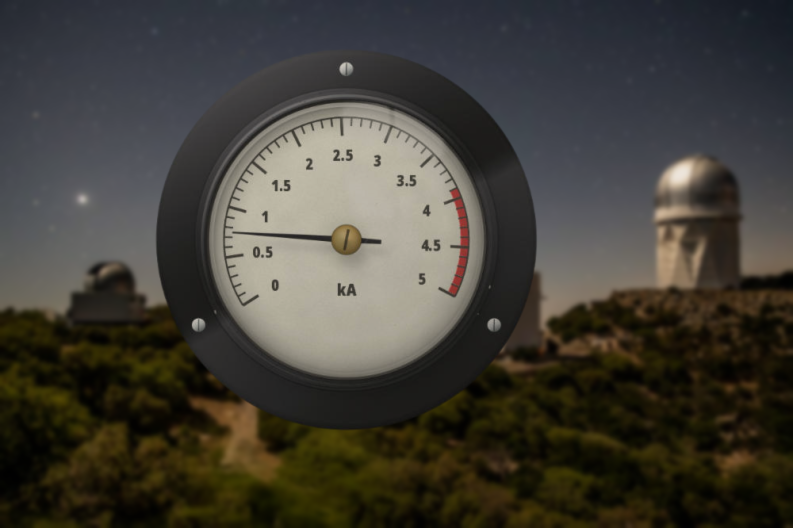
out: 0.75 kA
